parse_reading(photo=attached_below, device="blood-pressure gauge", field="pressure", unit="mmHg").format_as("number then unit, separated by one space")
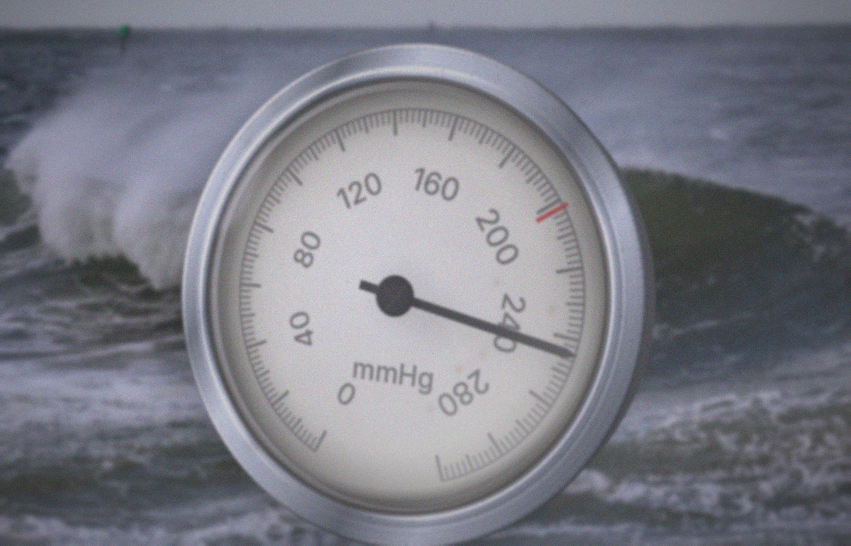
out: 244 mmHg
